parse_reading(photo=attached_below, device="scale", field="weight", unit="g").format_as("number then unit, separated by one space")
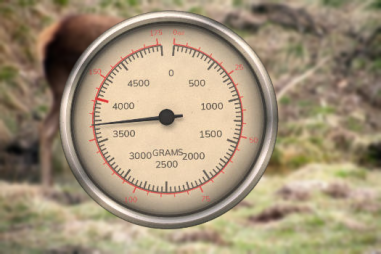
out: 3700 g
